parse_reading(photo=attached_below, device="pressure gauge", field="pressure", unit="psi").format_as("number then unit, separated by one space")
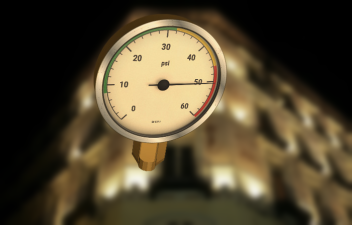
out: 50 psi
